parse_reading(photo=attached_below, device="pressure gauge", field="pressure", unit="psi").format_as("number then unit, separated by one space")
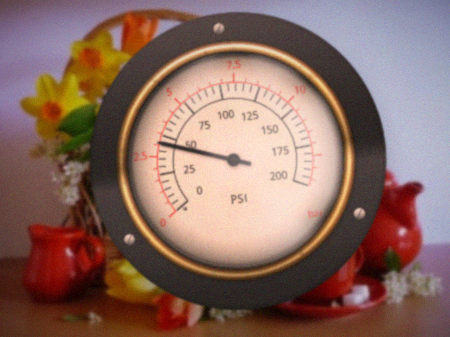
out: 45 psi
